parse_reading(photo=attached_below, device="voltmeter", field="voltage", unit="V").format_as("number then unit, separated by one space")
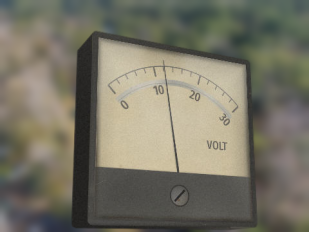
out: 12 V
